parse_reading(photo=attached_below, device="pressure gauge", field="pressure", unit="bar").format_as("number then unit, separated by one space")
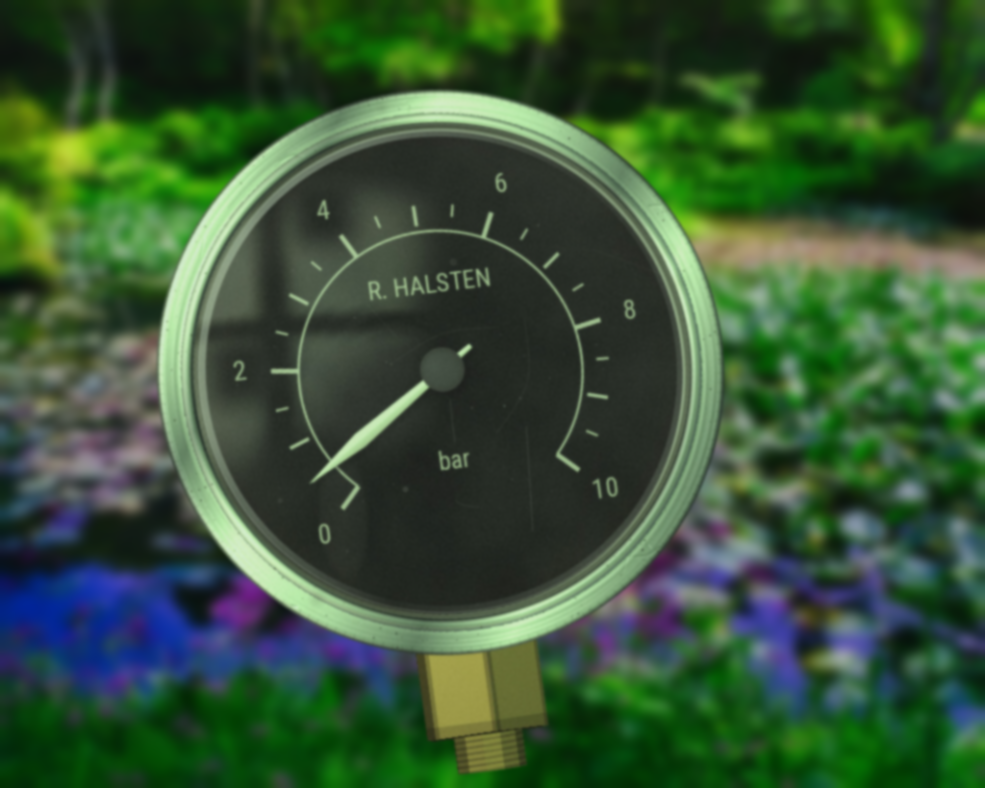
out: 0.5 bar
